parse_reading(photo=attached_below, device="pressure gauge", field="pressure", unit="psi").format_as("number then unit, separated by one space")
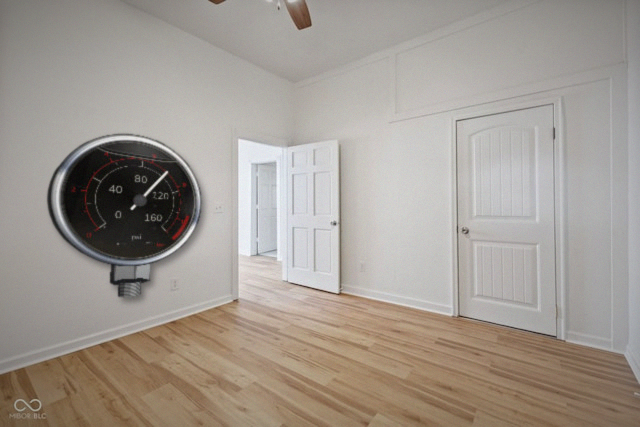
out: 100 psi
